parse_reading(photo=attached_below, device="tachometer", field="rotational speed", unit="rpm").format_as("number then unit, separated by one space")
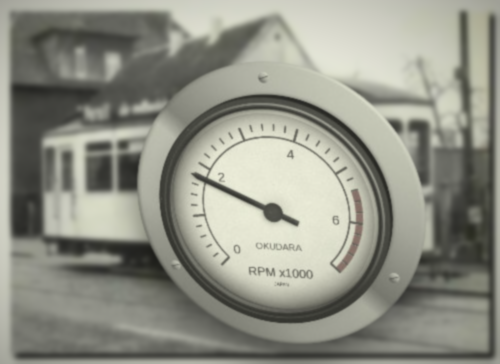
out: 1800 rpm
